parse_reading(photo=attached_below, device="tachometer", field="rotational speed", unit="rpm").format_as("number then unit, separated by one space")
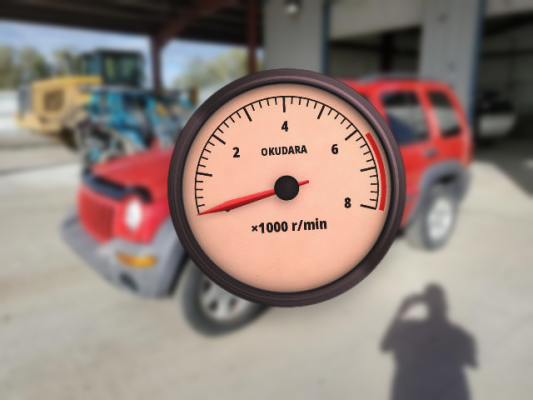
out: 0 rpm
